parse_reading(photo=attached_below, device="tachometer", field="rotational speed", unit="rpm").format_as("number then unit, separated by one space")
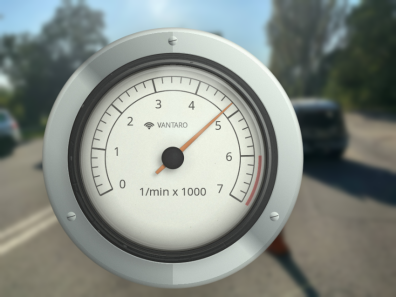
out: 4800 rpm
